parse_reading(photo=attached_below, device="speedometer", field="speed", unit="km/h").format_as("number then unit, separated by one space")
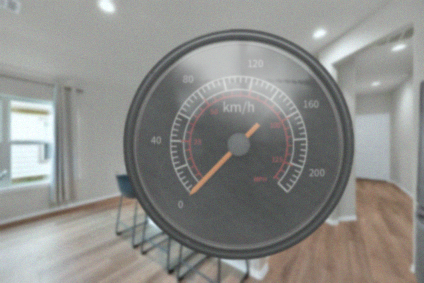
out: 0 km/h
